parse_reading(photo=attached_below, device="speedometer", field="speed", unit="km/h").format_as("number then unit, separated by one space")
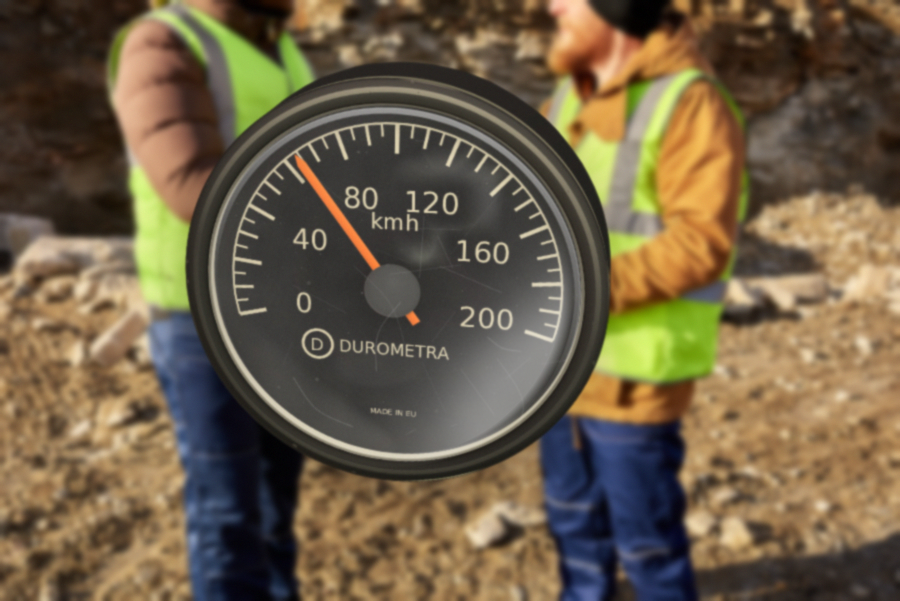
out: 65 km/h
